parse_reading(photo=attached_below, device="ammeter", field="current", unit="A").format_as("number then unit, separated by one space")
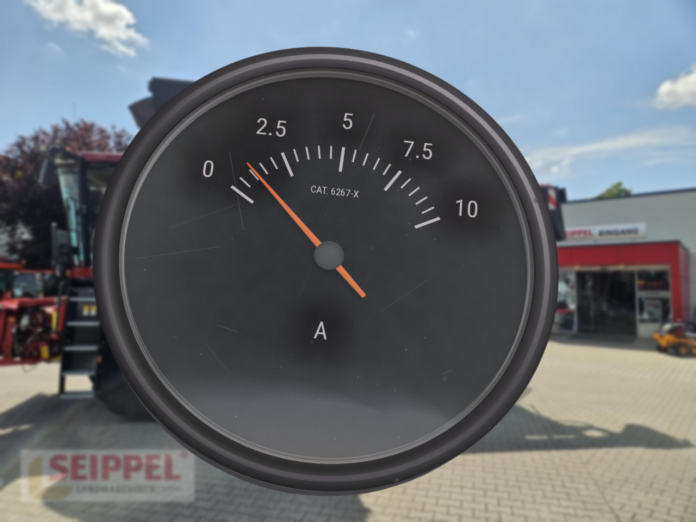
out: 1 A
